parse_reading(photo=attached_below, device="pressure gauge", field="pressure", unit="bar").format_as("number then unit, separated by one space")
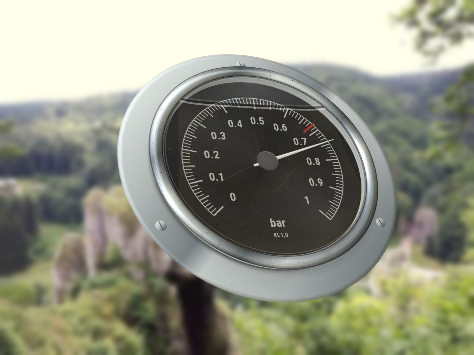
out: 0.75 bar
